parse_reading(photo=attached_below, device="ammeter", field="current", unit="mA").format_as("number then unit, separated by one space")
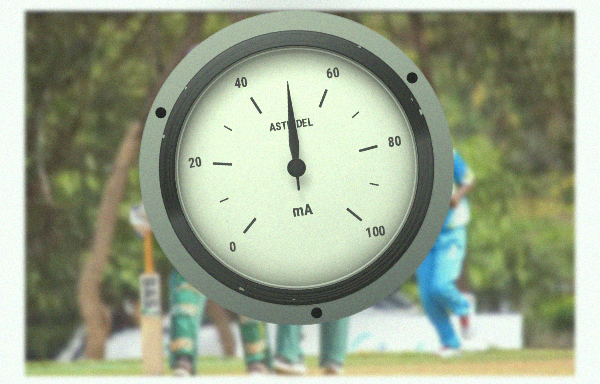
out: 50 mA
